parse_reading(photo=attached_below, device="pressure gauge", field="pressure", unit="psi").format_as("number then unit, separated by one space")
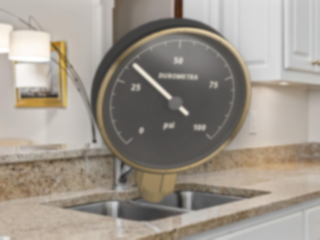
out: 32.5 psi
